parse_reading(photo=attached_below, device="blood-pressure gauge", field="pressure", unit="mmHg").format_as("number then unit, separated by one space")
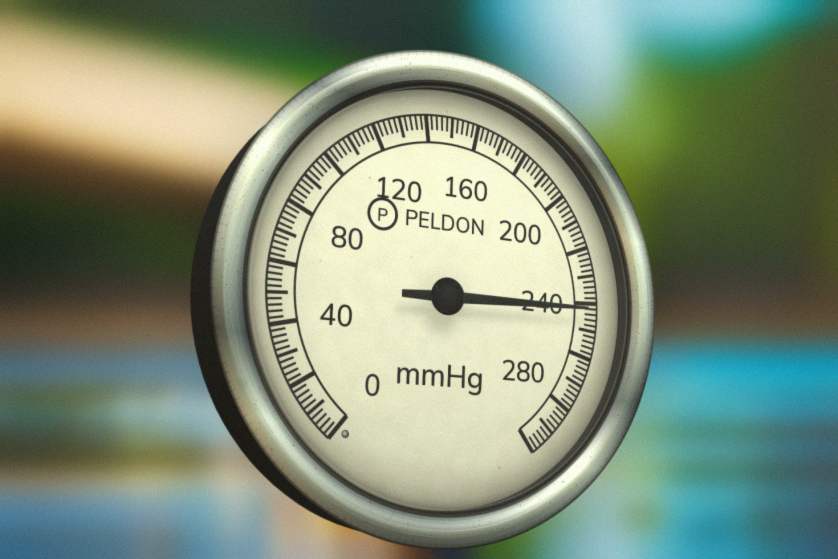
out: 242 mmHg
